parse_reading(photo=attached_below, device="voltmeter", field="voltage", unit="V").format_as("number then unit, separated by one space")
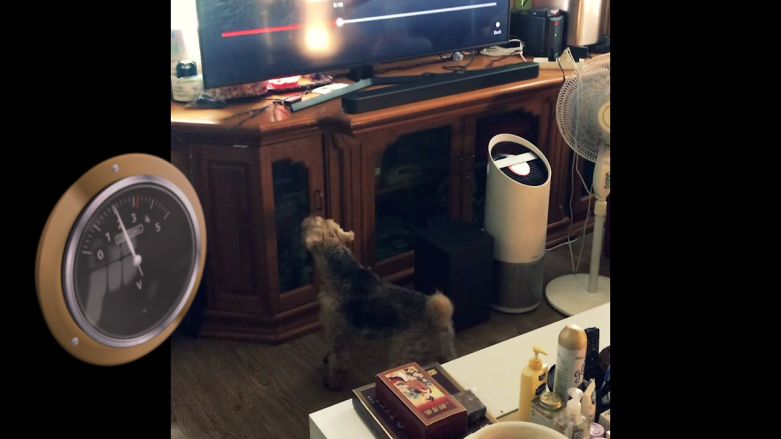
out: 2 V
